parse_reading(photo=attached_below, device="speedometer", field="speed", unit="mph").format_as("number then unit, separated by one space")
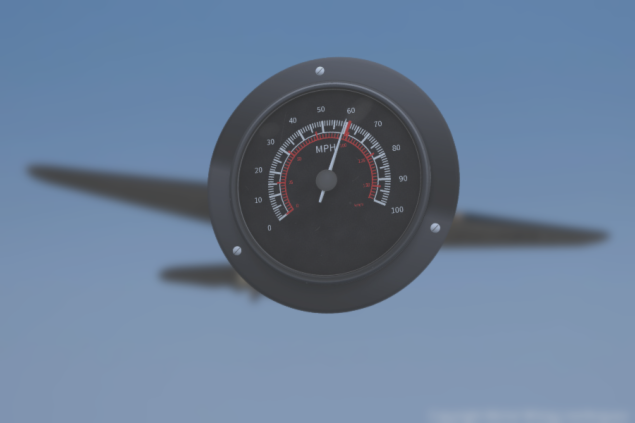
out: 60 mph
